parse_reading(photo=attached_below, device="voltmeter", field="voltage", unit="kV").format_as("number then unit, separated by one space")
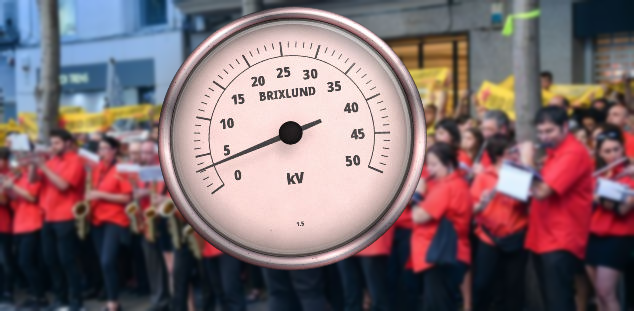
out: 3 kV
